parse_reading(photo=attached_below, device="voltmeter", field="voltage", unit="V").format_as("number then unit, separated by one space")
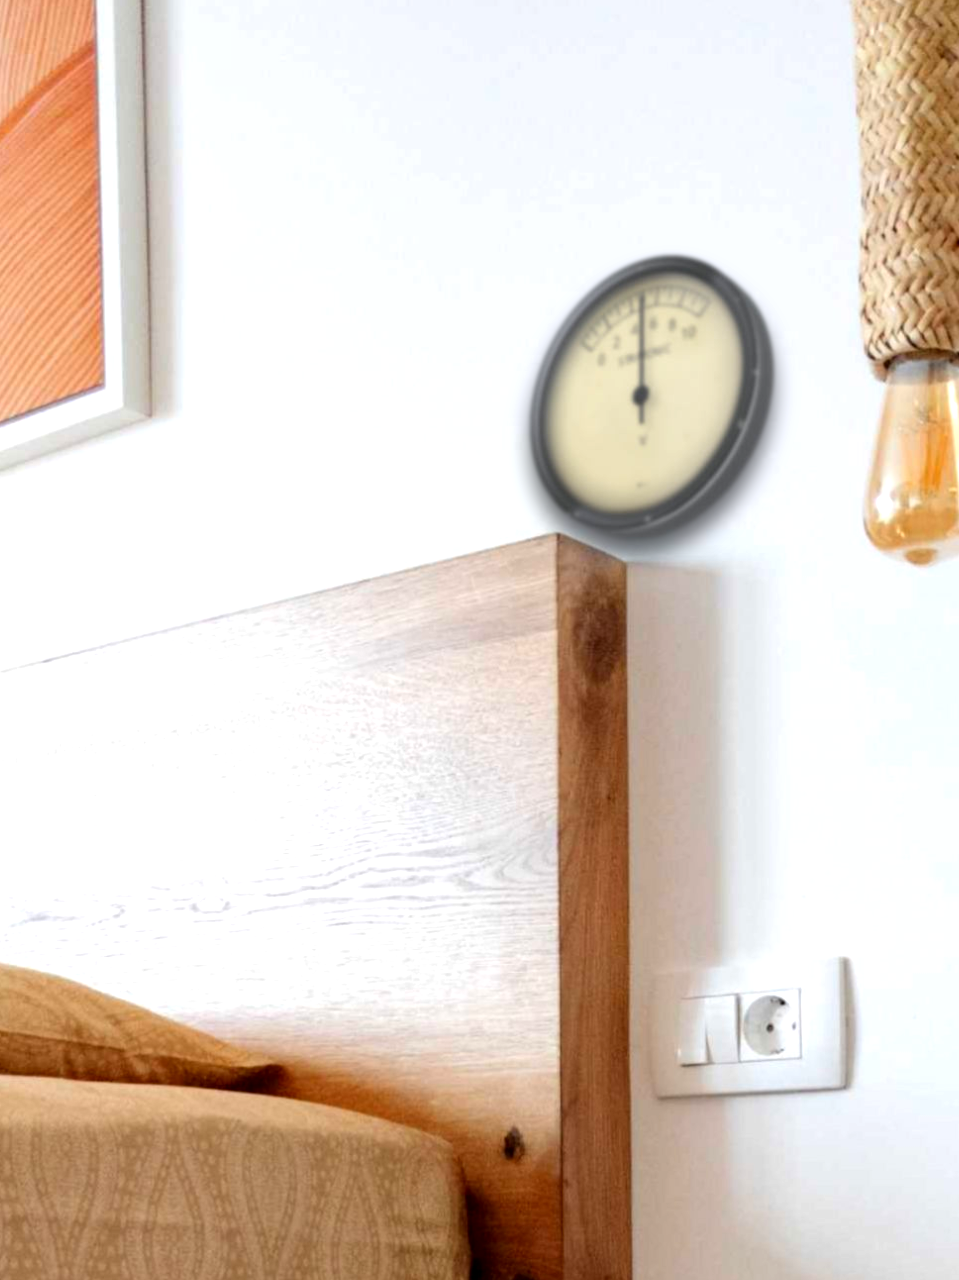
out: 5 V
